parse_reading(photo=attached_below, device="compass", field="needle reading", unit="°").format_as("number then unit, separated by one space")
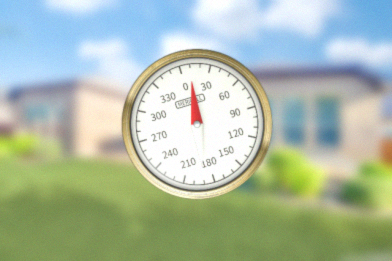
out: 10 °
